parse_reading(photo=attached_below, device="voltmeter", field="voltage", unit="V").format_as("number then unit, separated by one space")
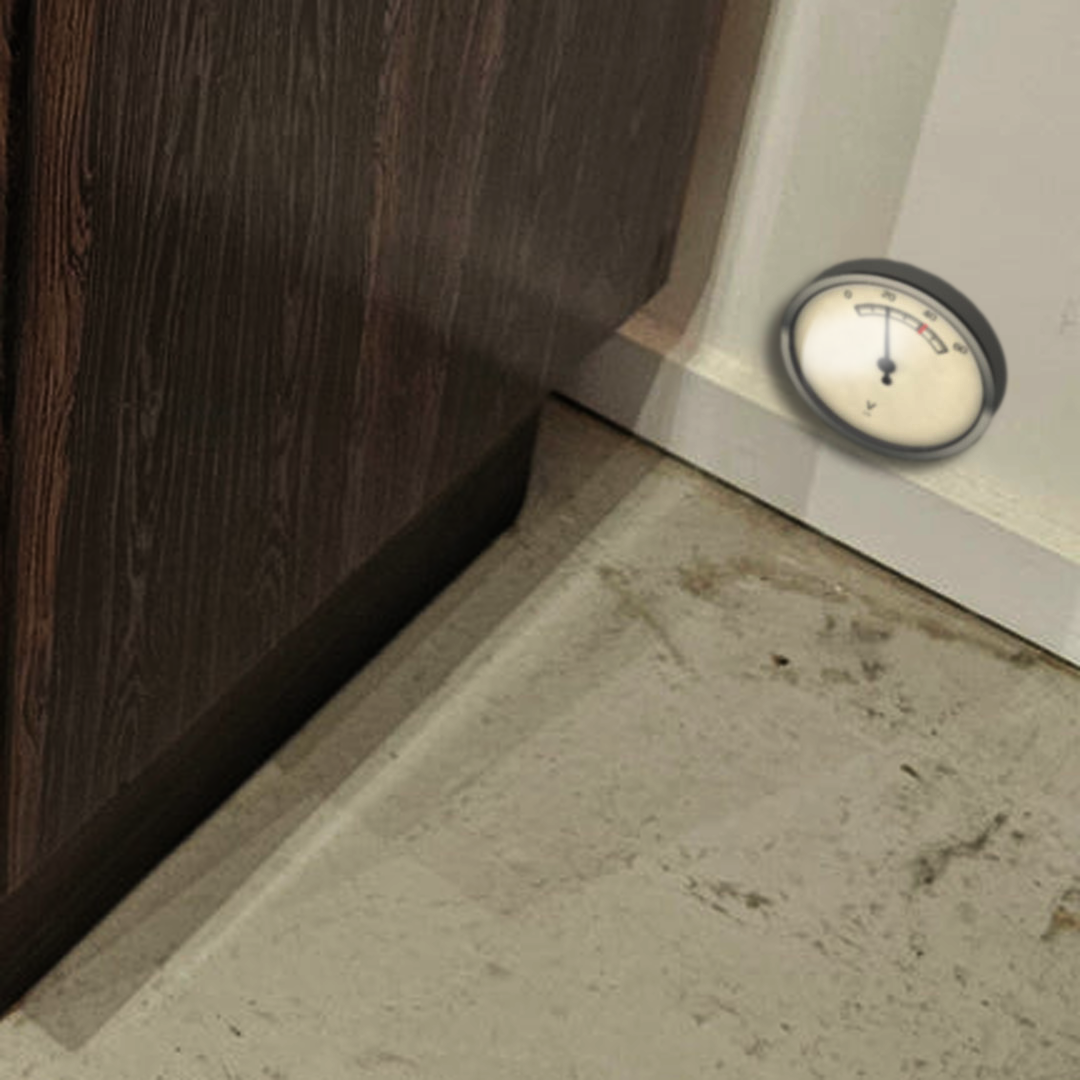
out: 20 V
